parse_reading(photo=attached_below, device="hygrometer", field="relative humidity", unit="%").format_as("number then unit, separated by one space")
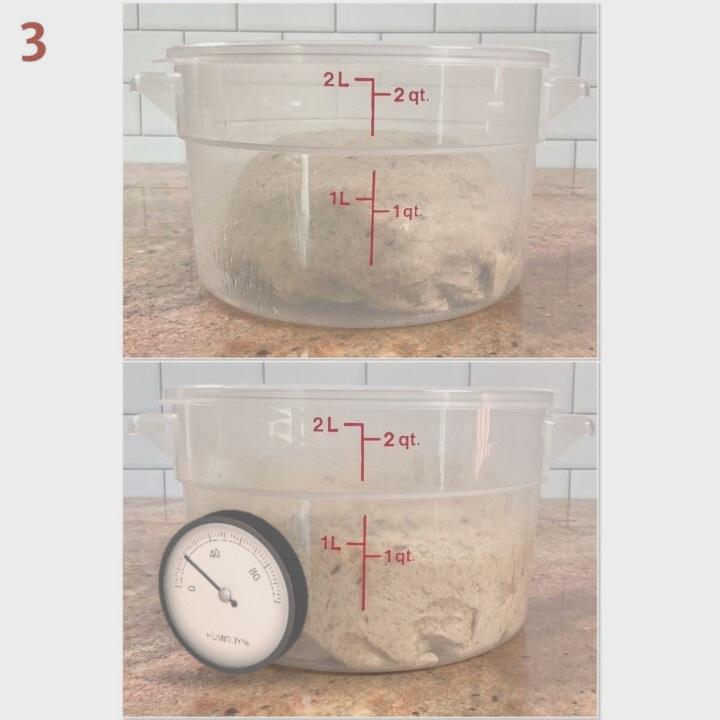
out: 20 %
